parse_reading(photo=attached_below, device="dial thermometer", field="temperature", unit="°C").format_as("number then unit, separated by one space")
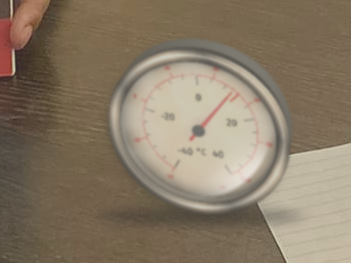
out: 10 °C
